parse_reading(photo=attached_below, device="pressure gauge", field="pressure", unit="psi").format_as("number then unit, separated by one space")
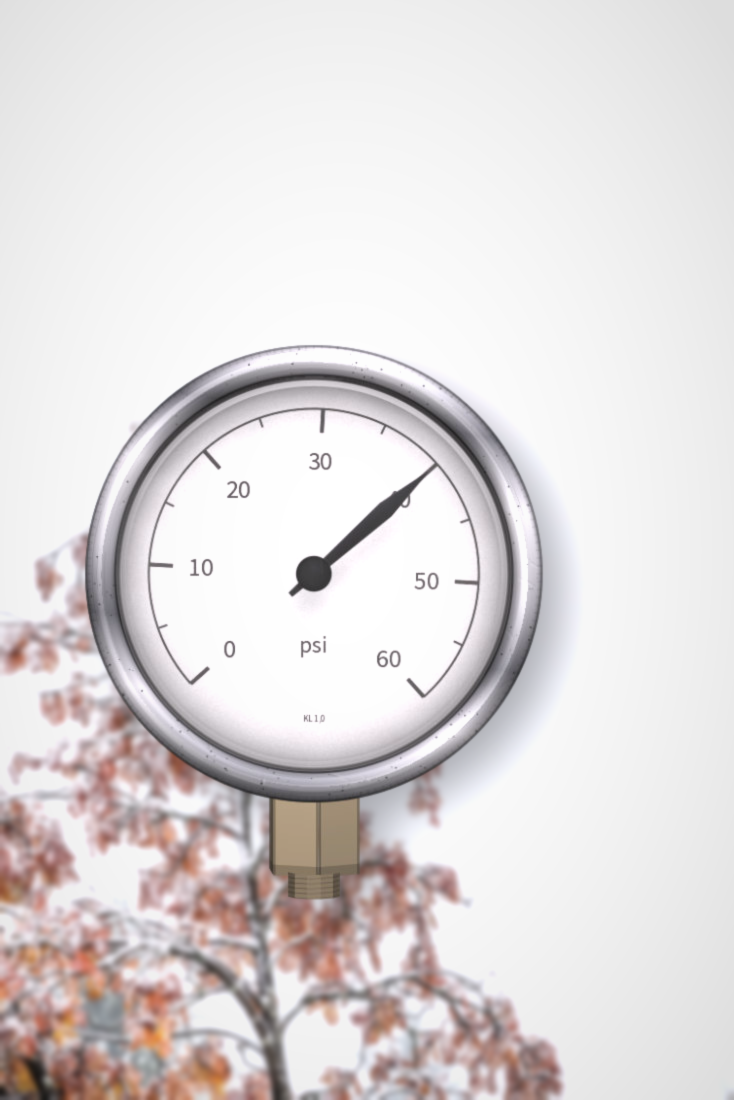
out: 40 psi
